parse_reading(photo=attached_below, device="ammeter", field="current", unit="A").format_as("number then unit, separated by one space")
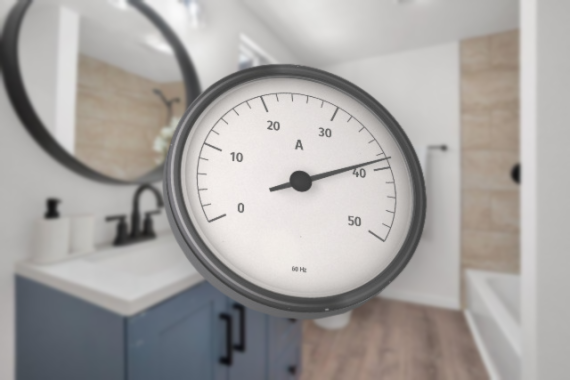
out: 39 A
